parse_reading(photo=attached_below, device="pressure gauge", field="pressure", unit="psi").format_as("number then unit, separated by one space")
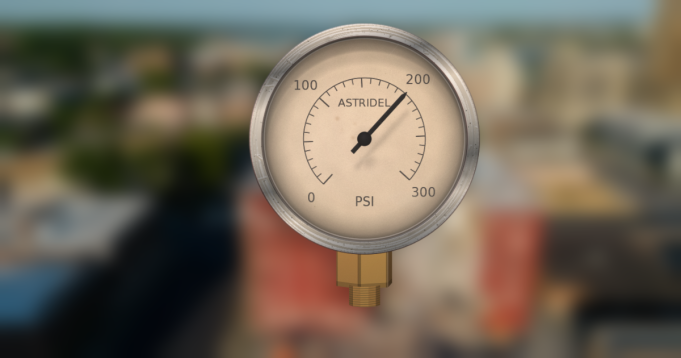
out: 200 psi
